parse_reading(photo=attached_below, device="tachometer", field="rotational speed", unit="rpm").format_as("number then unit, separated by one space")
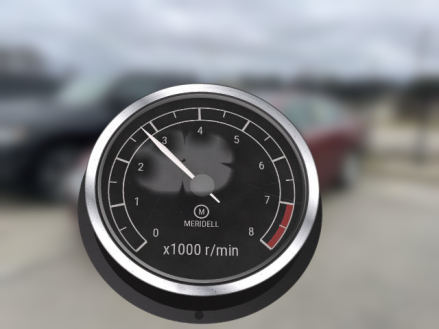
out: 2750 rpm
